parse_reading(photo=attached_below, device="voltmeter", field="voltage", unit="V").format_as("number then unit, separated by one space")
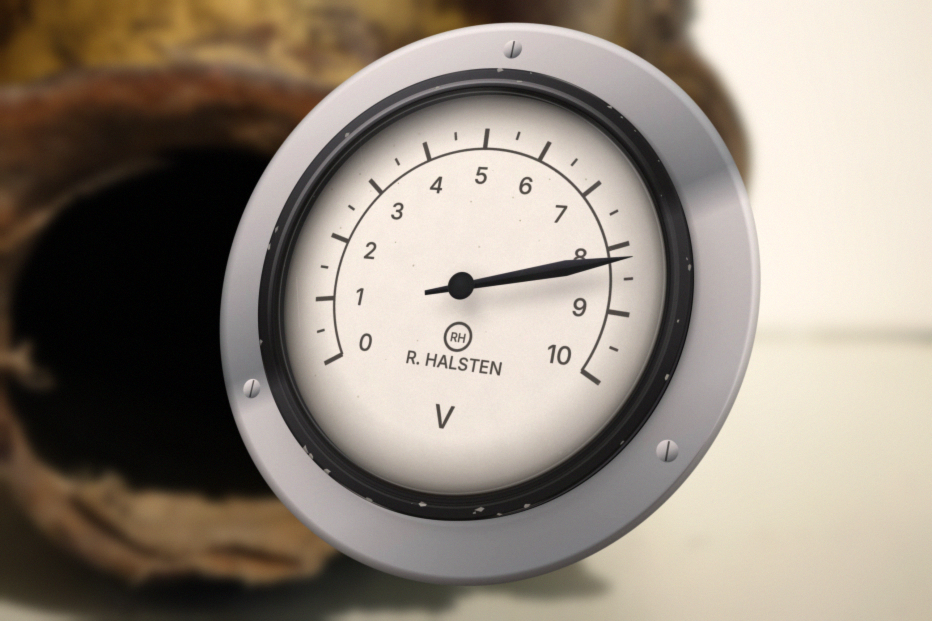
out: 8.25 V
